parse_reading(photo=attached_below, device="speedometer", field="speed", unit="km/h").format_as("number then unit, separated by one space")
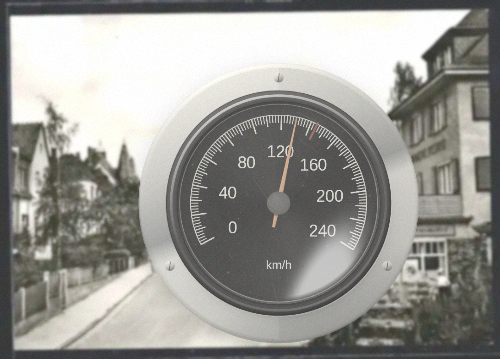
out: 130 km/h
